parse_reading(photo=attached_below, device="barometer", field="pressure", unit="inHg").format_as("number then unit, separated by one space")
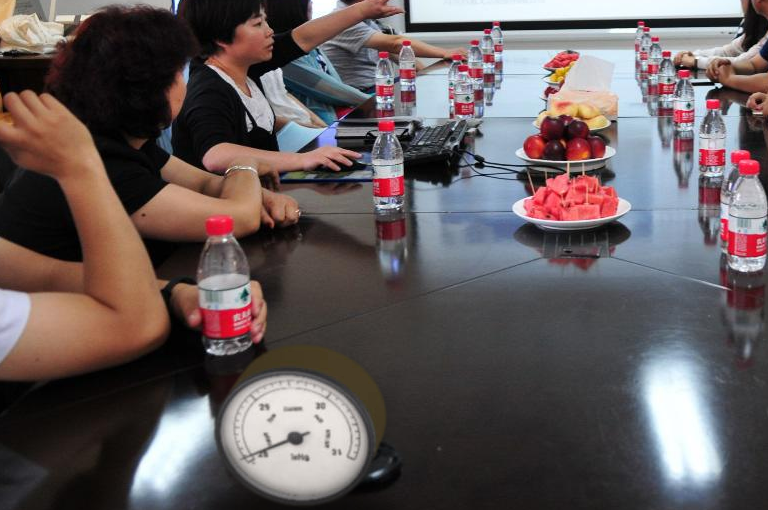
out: 28.1 inHg
